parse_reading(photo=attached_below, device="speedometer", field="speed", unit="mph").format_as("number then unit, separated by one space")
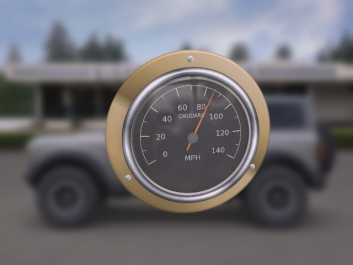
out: 85 mph
